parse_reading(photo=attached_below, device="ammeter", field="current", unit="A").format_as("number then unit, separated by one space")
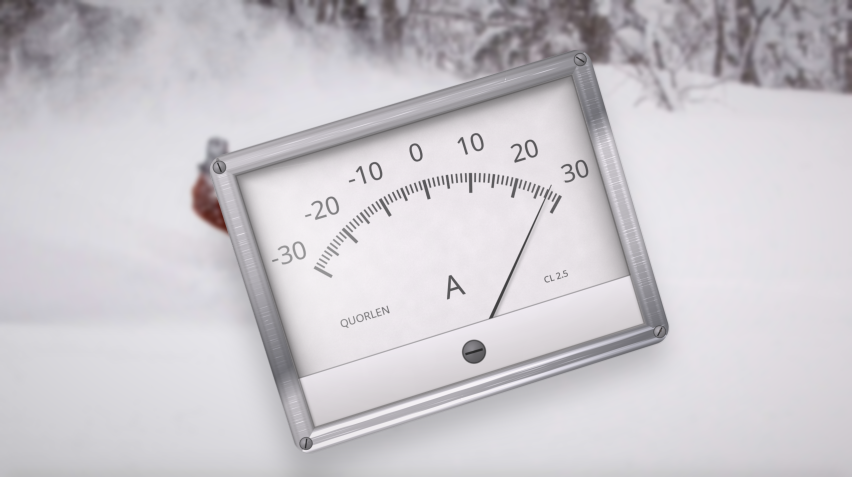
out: 27 A
